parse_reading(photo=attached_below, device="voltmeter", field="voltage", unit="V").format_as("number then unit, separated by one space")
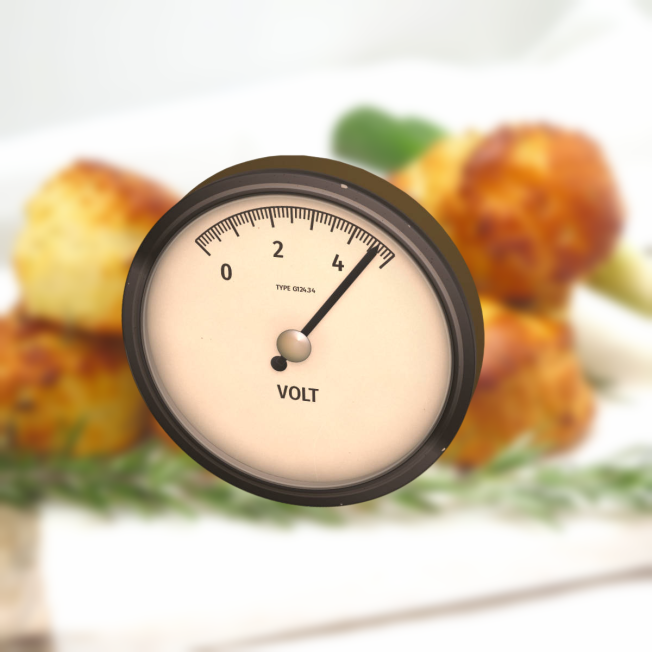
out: 4.6 V
